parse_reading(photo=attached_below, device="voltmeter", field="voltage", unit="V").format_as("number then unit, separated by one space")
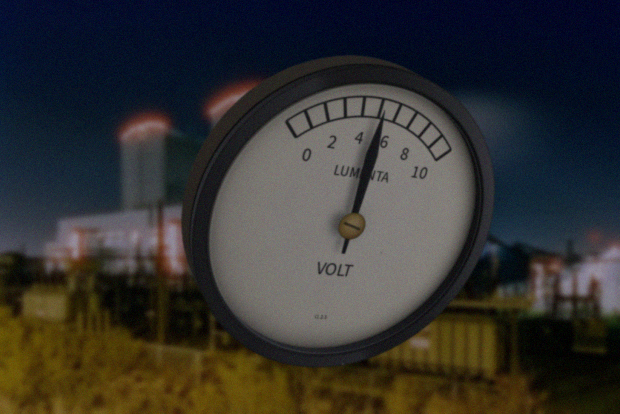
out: 5 V
